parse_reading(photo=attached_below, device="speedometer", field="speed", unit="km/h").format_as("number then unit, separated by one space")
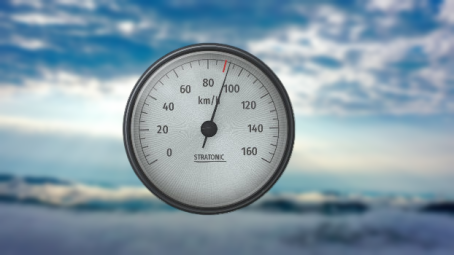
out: 92.5 km/h
